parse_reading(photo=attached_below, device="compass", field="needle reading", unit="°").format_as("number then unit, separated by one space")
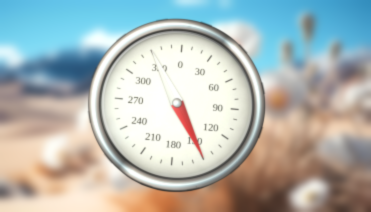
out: 150 °
